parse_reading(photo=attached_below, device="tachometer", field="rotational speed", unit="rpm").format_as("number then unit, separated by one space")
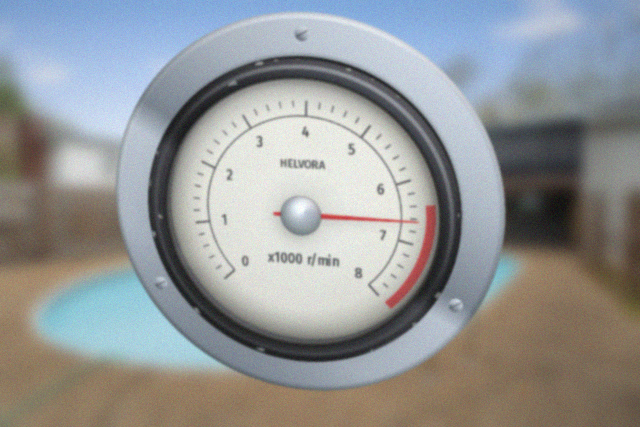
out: 6600 rpm
